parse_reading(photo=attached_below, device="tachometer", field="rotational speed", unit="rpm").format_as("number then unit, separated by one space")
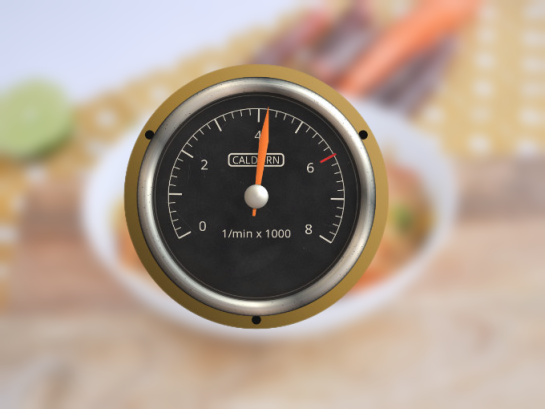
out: 4200 rpm
